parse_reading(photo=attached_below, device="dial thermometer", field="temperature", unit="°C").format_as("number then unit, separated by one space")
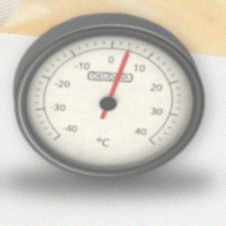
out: 4 °C
